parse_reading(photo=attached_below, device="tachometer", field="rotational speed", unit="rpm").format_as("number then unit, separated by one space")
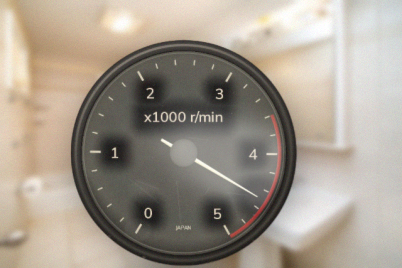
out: 4500 rpm
